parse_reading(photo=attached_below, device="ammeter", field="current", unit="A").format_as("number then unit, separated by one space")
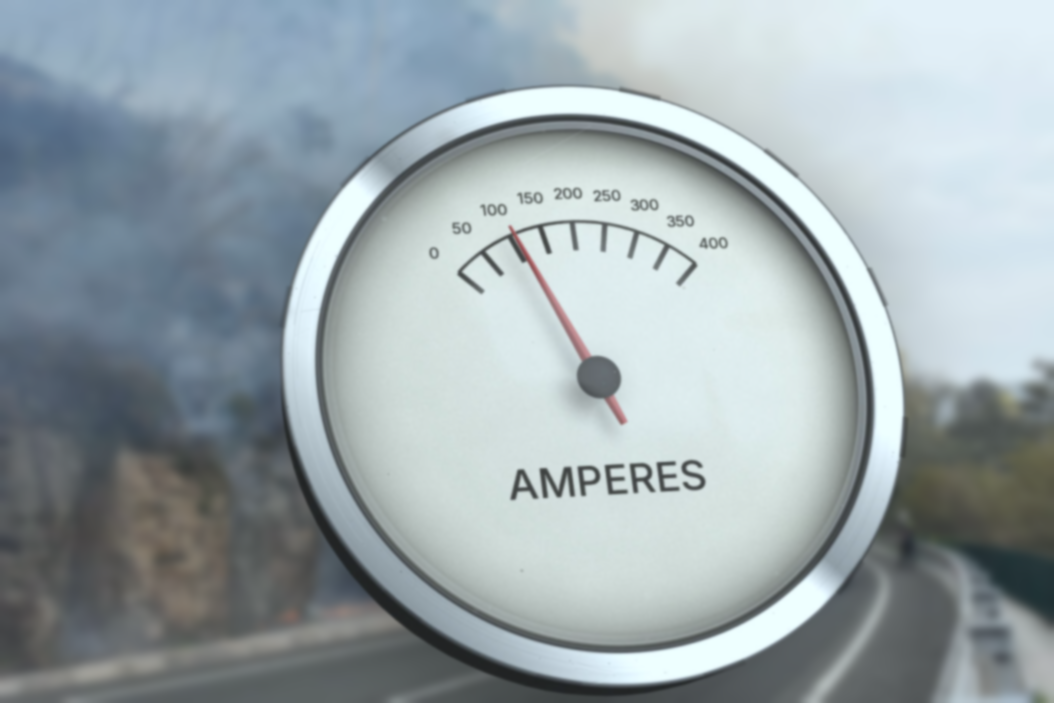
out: 100 A
